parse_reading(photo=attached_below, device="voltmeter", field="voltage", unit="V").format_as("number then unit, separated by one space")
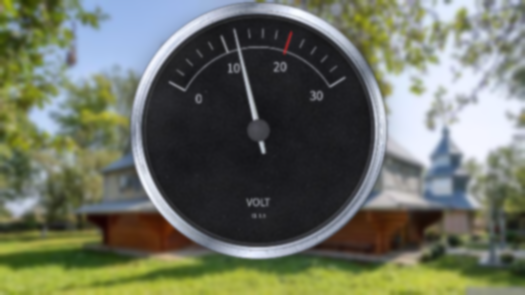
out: 12 V
